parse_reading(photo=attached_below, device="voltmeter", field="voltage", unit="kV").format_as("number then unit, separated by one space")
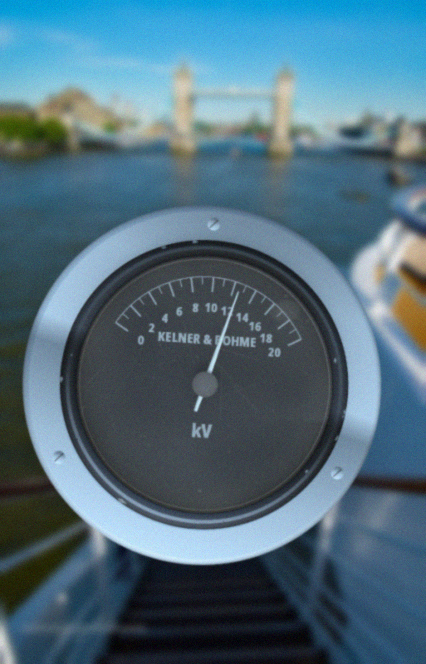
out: 12.5 kV
